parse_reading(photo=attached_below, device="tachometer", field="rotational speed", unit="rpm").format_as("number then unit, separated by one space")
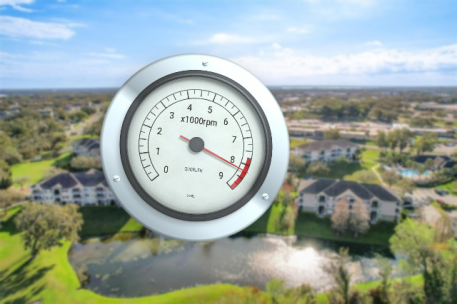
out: 8250 rpm
